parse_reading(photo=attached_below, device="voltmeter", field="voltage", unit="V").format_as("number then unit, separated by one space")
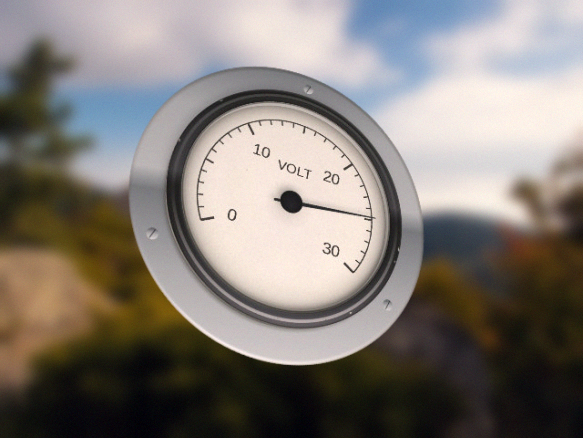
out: 25 V
